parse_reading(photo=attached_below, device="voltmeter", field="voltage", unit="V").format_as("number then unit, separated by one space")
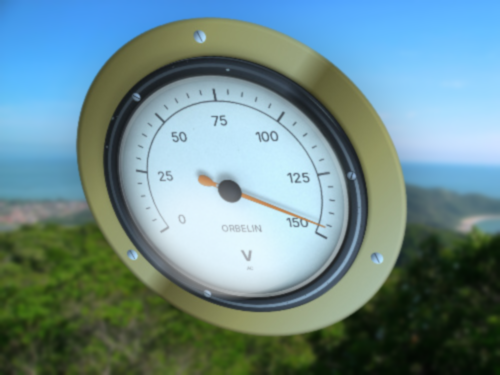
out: 145 V
